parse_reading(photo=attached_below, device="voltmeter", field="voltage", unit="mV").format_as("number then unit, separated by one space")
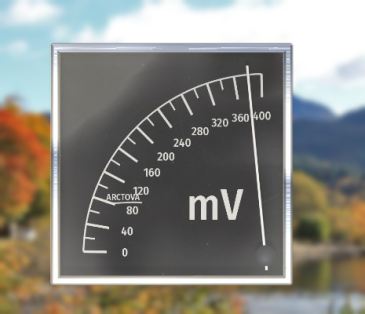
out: 380 mV
